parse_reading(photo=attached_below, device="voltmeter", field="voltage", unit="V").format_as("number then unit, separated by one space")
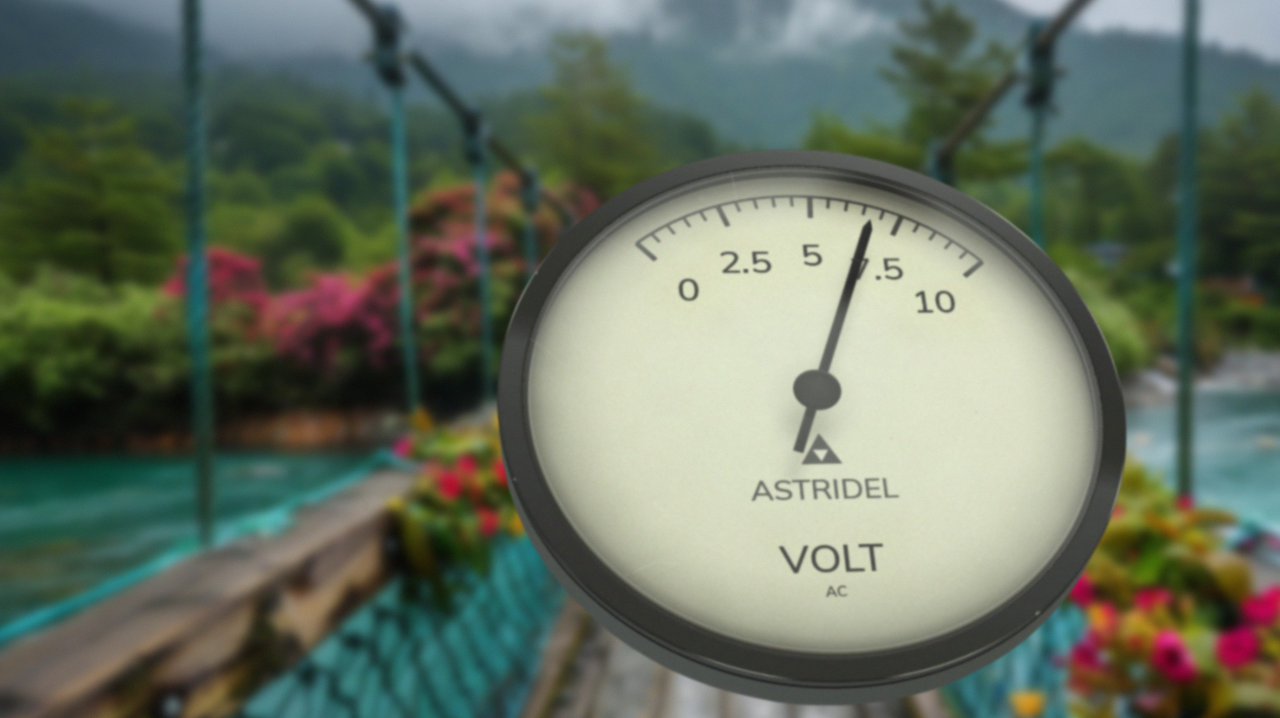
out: 6.75 V
